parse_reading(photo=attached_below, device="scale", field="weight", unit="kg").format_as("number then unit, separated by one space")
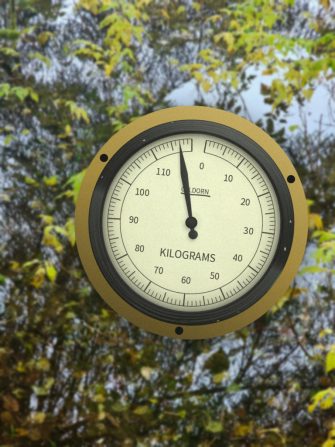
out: 117 kg
